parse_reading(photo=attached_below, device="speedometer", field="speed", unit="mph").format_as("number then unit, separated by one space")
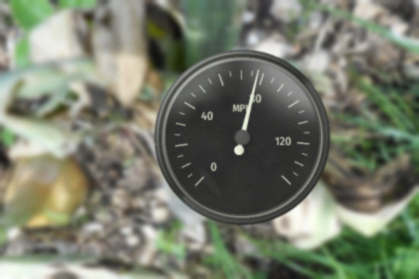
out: 77.5 mph
